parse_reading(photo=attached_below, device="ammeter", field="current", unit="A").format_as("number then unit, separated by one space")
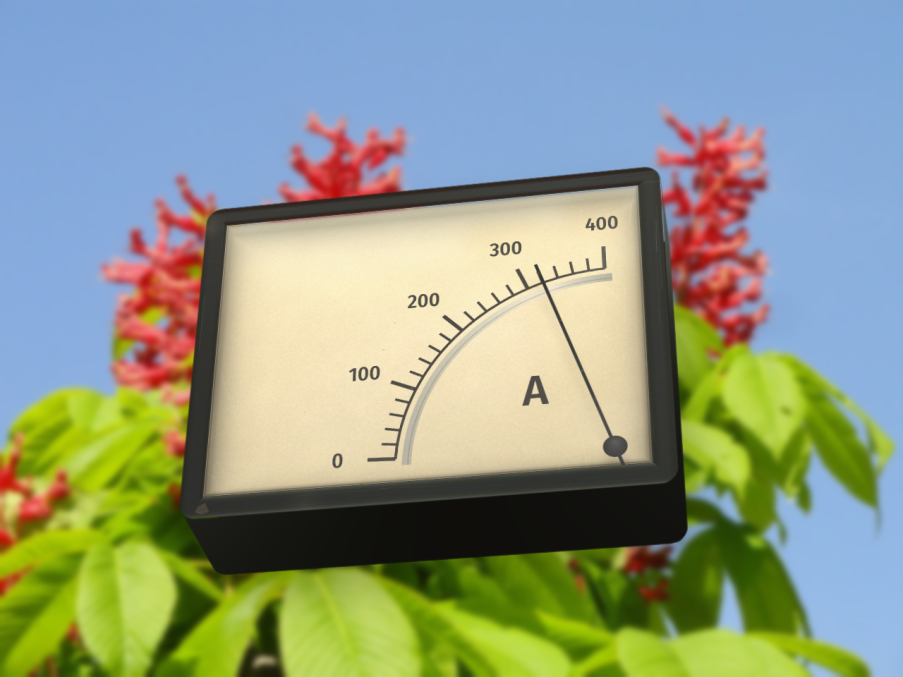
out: 320 A
